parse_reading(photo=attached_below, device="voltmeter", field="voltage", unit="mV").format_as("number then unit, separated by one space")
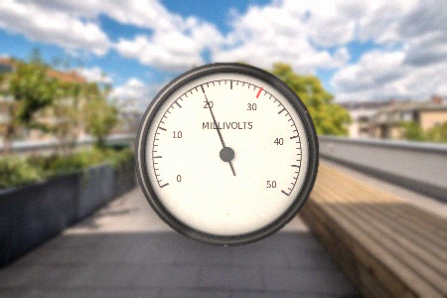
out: 20 mV
